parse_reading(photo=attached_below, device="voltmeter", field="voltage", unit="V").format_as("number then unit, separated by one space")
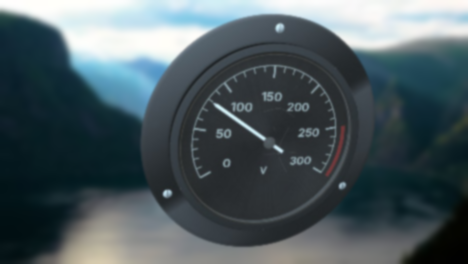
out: 80 V
